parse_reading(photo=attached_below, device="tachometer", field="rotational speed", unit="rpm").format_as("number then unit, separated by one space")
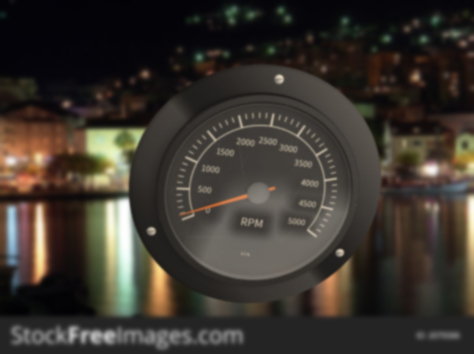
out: 100 rpm
